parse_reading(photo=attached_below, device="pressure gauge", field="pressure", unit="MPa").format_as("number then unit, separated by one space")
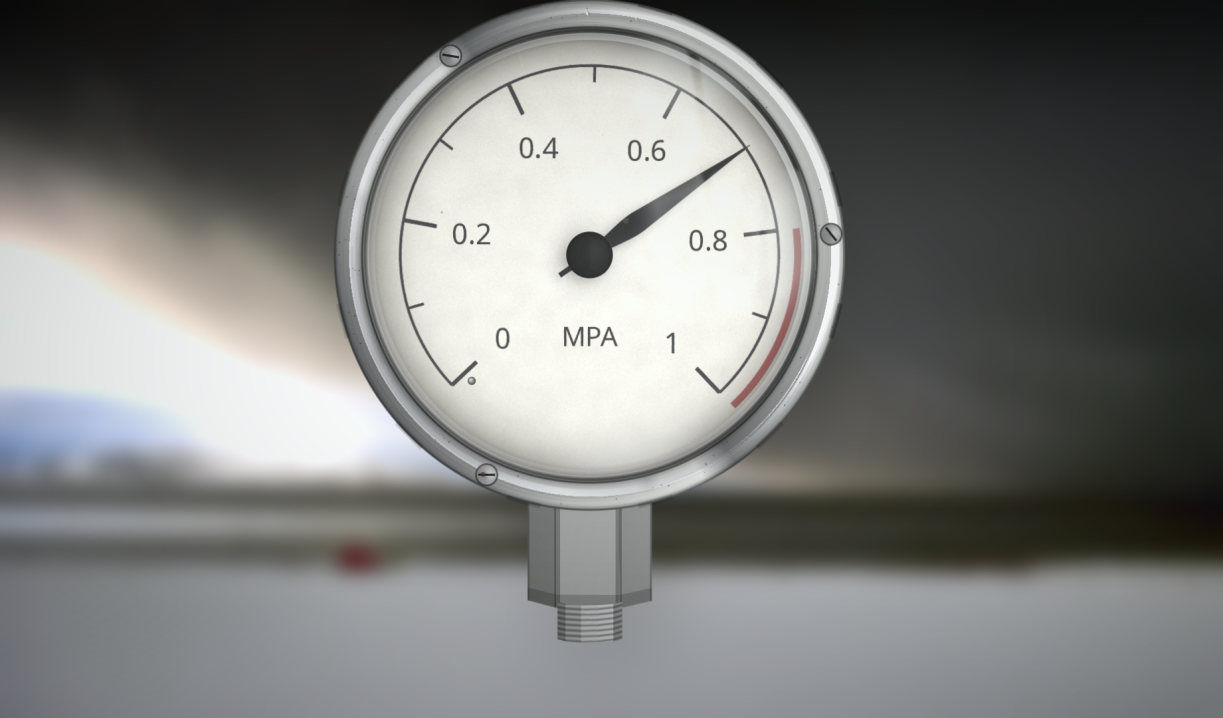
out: 0.7 MPa
